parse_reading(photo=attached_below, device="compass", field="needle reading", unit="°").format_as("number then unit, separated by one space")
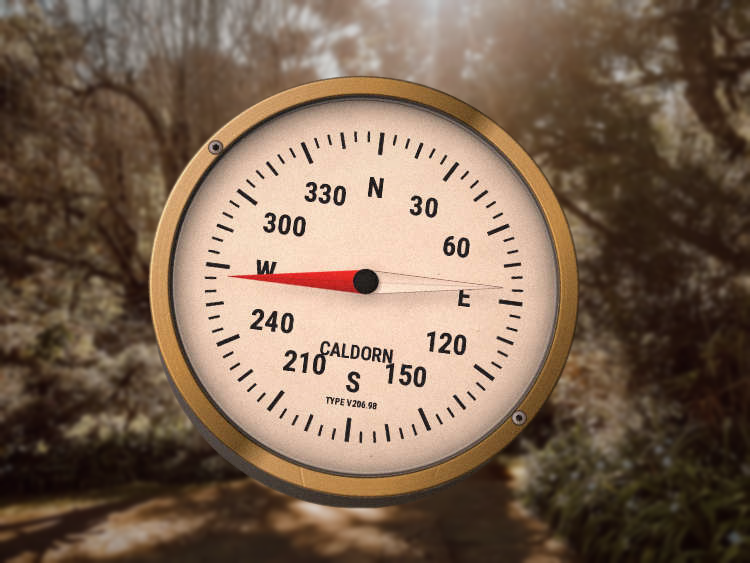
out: 265 °
